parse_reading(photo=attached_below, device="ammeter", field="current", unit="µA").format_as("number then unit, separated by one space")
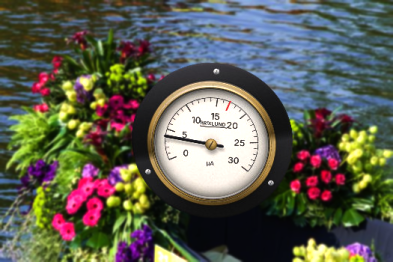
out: 4 µA
